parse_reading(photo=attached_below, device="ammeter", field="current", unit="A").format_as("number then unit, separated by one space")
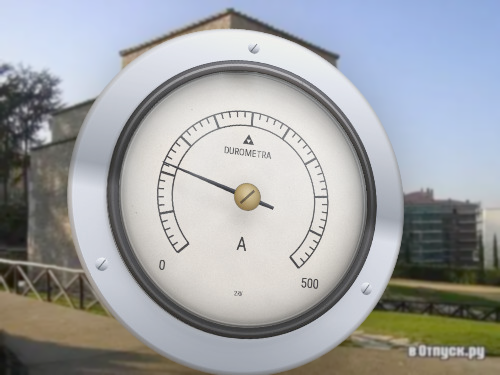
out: 110 A
